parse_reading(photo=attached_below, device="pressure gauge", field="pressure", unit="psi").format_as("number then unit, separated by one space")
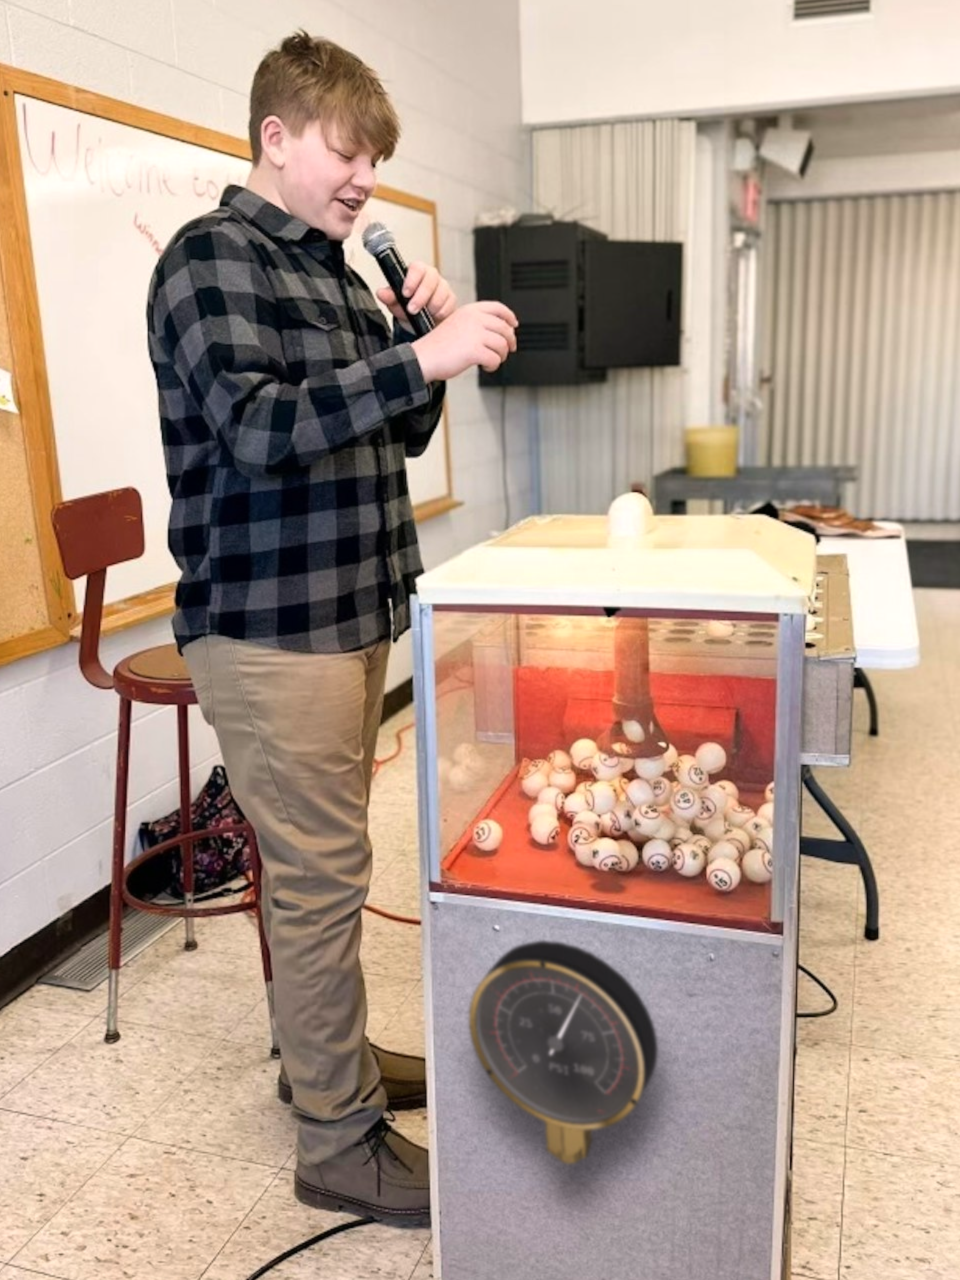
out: 60 psi
